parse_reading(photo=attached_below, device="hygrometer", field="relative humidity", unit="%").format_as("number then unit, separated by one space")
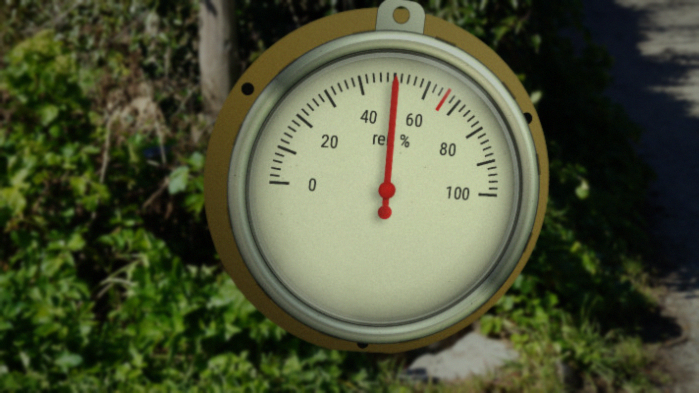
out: 50 %
